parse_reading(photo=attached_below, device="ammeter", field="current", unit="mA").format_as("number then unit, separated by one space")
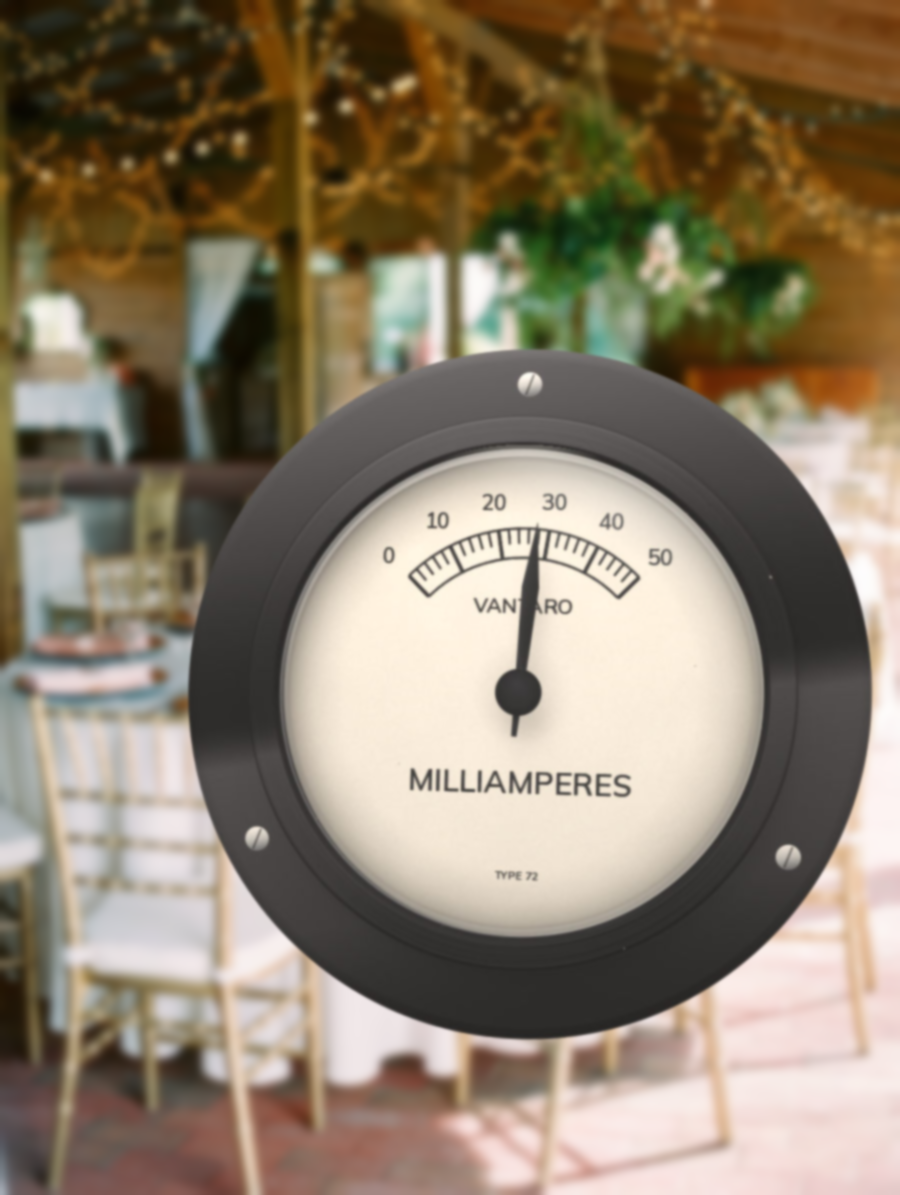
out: 28 mA
